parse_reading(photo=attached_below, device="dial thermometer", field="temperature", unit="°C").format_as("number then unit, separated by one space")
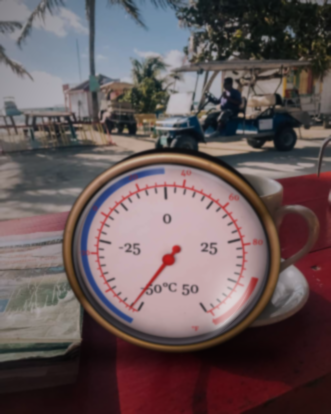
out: -47.5 °C
